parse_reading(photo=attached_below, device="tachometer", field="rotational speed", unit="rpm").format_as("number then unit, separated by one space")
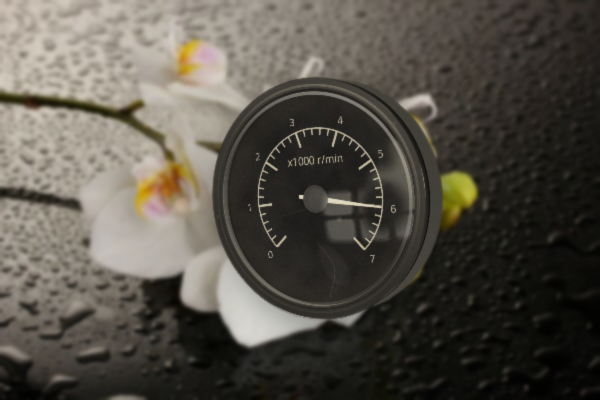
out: 6000 rpm
